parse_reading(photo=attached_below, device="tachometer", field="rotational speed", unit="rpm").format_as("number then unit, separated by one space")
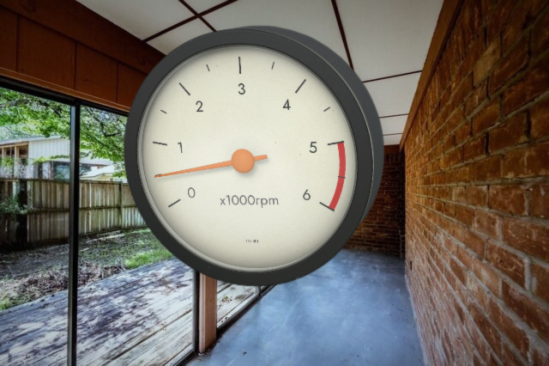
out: 500 rpm
